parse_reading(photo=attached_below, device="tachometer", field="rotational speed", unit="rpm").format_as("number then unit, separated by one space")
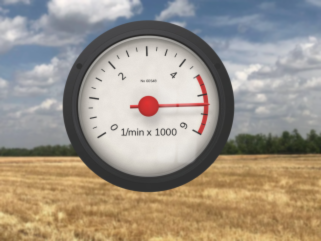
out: 5250 rpm
